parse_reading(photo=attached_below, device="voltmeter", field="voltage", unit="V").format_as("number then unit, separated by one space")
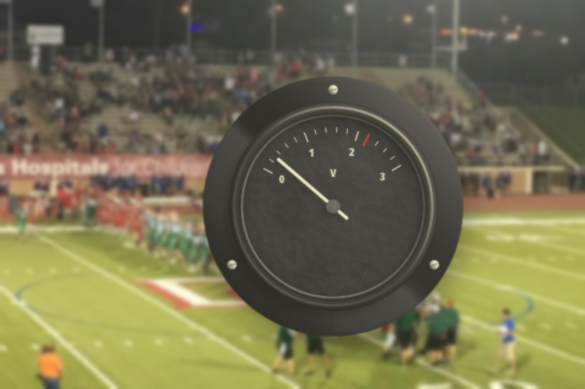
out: 0.3 V
